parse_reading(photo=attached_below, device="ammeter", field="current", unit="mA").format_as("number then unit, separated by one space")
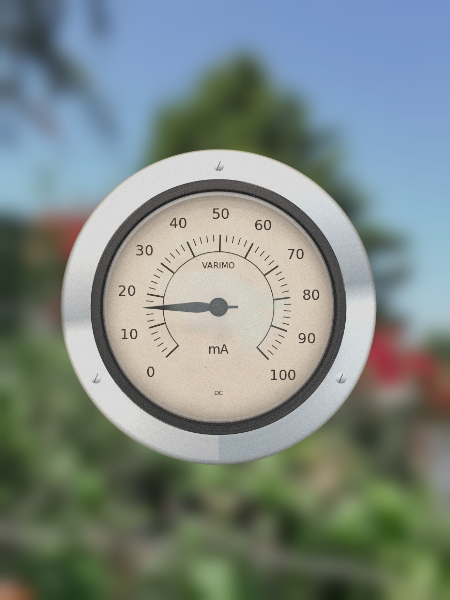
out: 16 mA
